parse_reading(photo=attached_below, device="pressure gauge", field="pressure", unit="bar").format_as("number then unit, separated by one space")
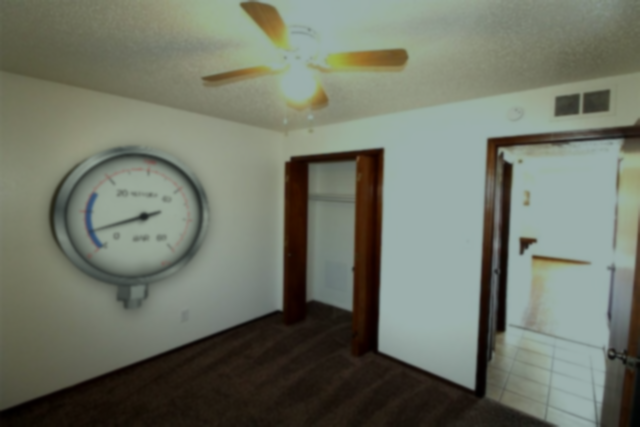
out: 5 bar
